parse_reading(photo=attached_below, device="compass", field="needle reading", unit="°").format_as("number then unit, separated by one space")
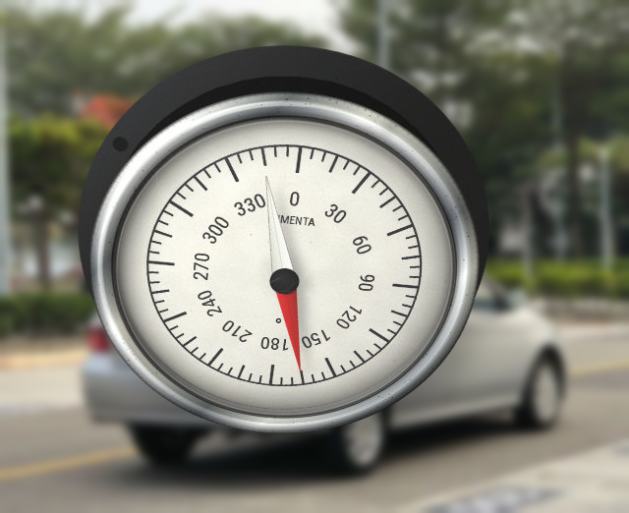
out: 165 °
